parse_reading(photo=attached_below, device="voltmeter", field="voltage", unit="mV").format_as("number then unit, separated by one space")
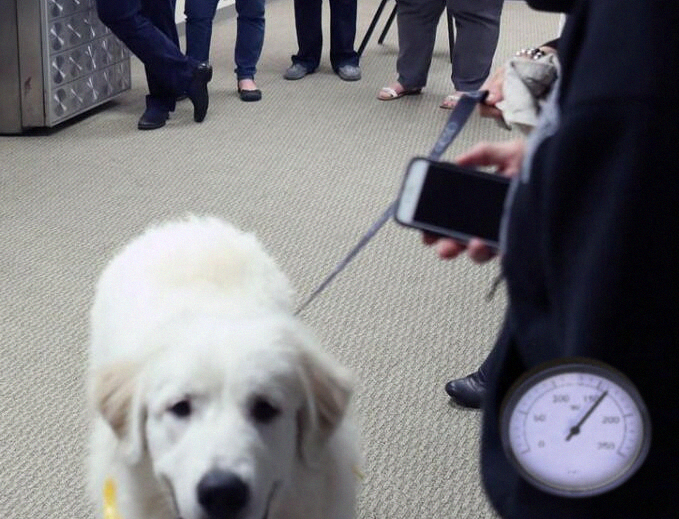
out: 160 mV
